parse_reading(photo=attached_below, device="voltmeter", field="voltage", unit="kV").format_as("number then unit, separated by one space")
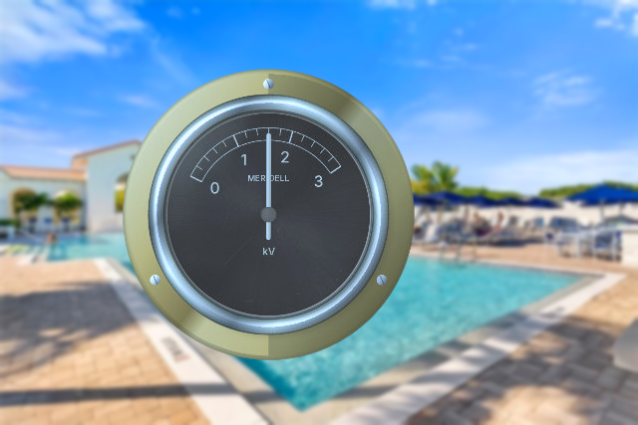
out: 1.6 kV
